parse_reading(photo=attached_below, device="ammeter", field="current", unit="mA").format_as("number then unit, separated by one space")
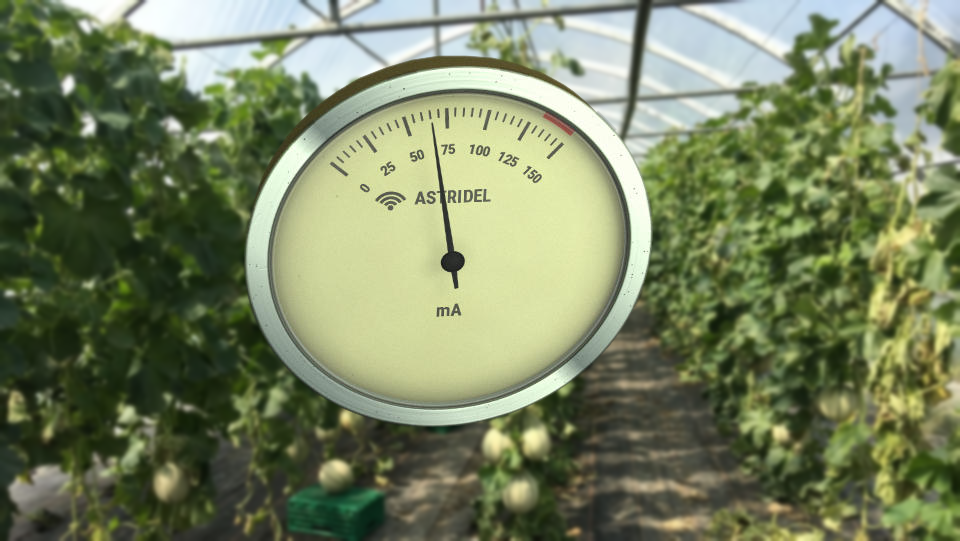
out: 65 mA
